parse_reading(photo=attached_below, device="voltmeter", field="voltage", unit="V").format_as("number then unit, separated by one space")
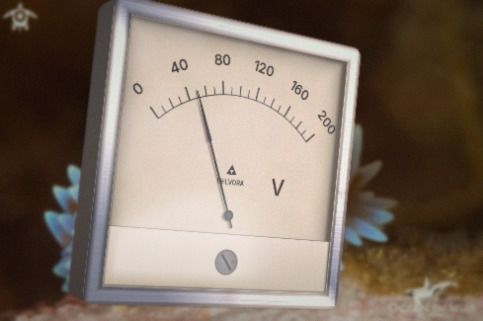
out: 50 V
